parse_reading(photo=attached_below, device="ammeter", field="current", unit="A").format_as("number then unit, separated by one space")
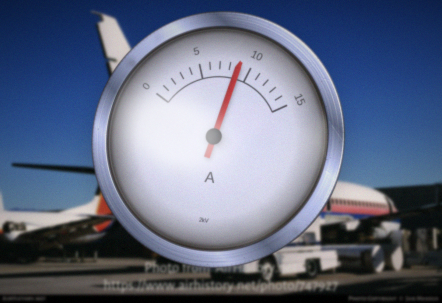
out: 9 A
